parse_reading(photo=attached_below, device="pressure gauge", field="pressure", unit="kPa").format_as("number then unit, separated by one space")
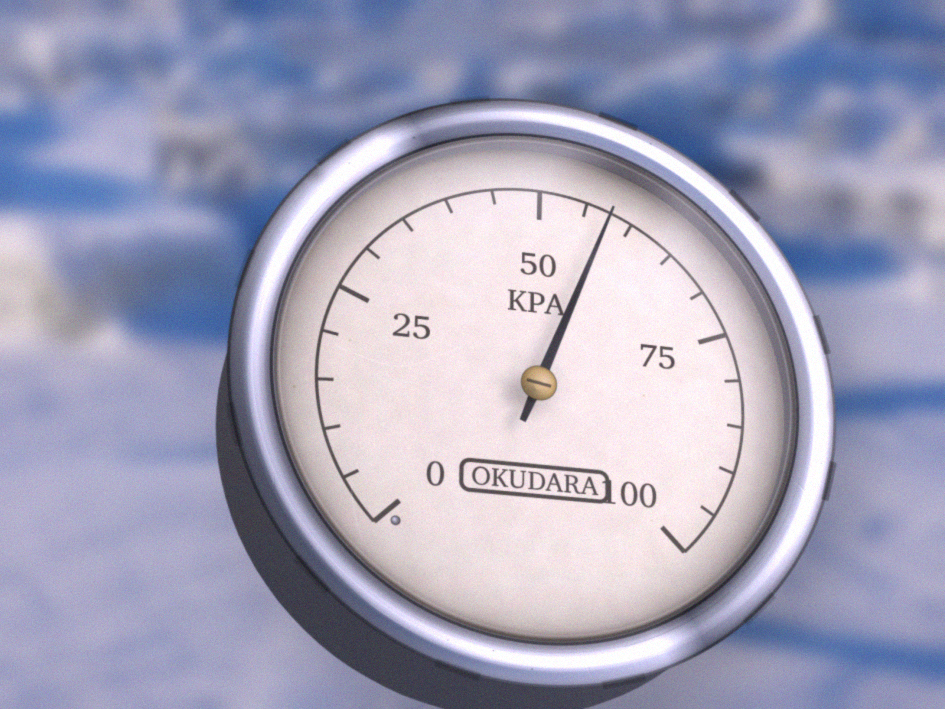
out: 57.5 kPa
